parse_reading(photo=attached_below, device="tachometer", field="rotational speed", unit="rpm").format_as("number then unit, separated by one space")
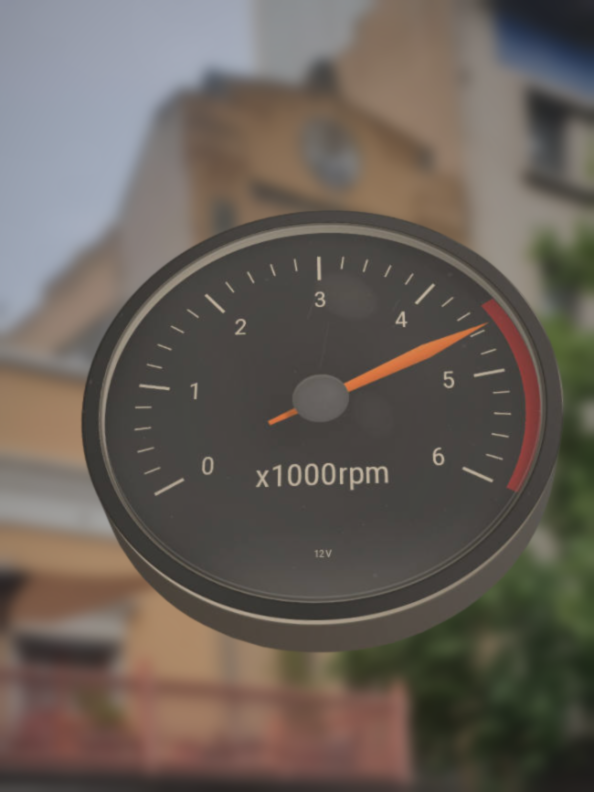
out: 4600 rpm
